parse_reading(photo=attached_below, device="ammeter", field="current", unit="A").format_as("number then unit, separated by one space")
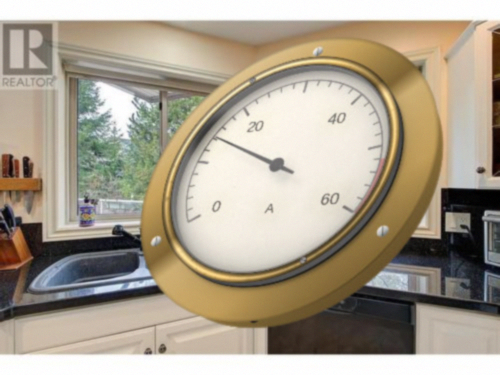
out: 14 A
